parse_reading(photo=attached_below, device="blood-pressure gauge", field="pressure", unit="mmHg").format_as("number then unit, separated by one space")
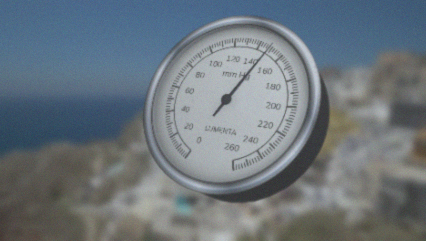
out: 150 mmHg
